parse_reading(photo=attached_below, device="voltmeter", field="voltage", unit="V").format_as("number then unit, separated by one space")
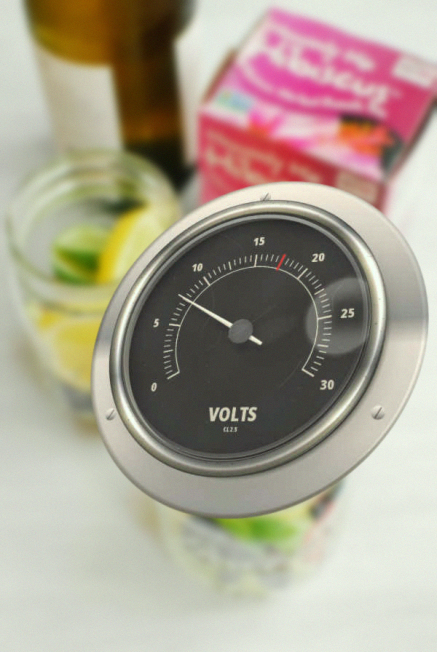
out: 7.5 V
